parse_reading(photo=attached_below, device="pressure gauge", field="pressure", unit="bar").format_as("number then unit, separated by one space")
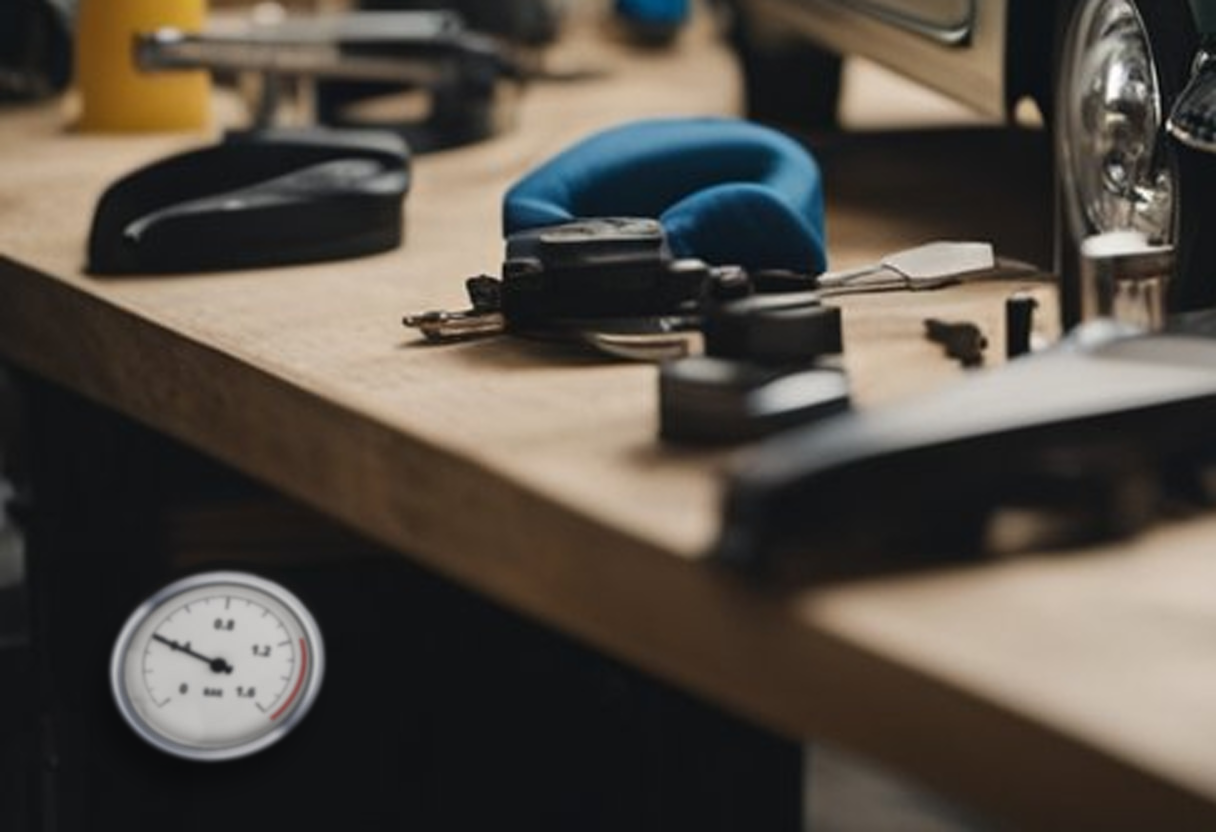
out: 0.4 bar
